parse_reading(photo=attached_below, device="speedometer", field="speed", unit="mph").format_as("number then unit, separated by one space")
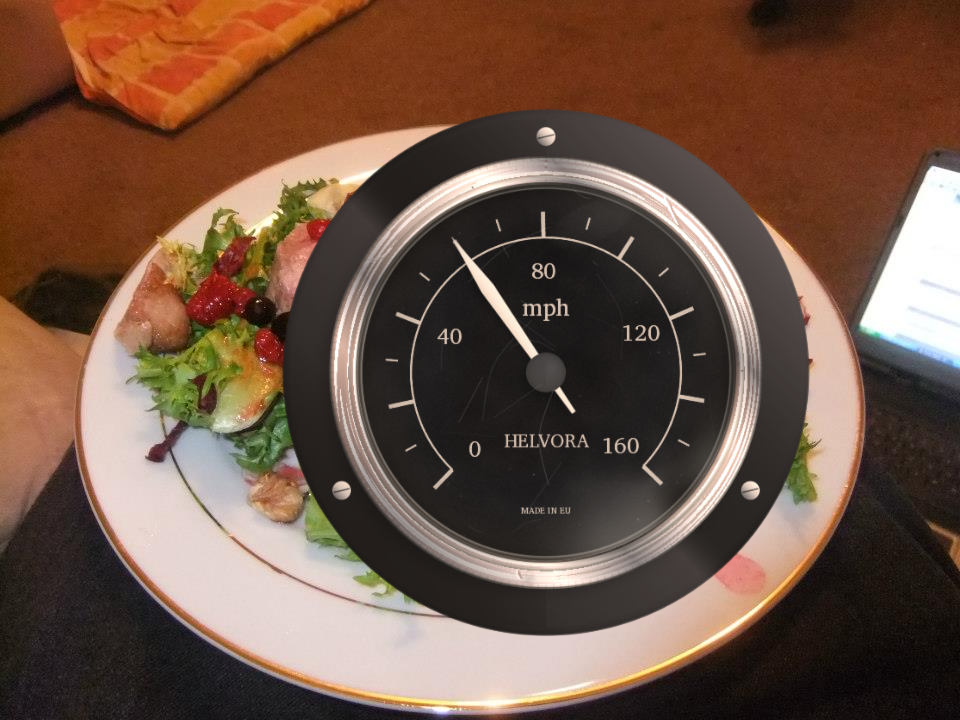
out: 60 mph
